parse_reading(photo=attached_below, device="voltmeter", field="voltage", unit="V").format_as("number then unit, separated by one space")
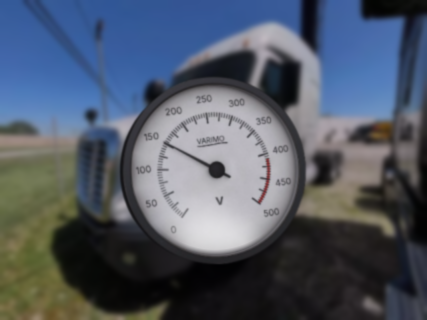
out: 150 V
